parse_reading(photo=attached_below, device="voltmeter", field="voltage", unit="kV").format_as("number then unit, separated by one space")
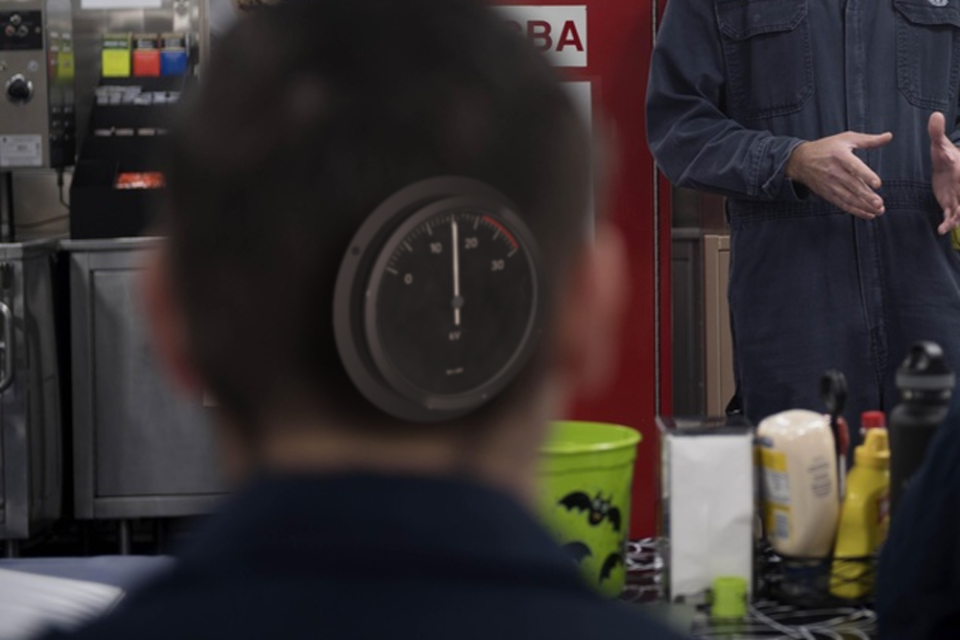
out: 15 kV
